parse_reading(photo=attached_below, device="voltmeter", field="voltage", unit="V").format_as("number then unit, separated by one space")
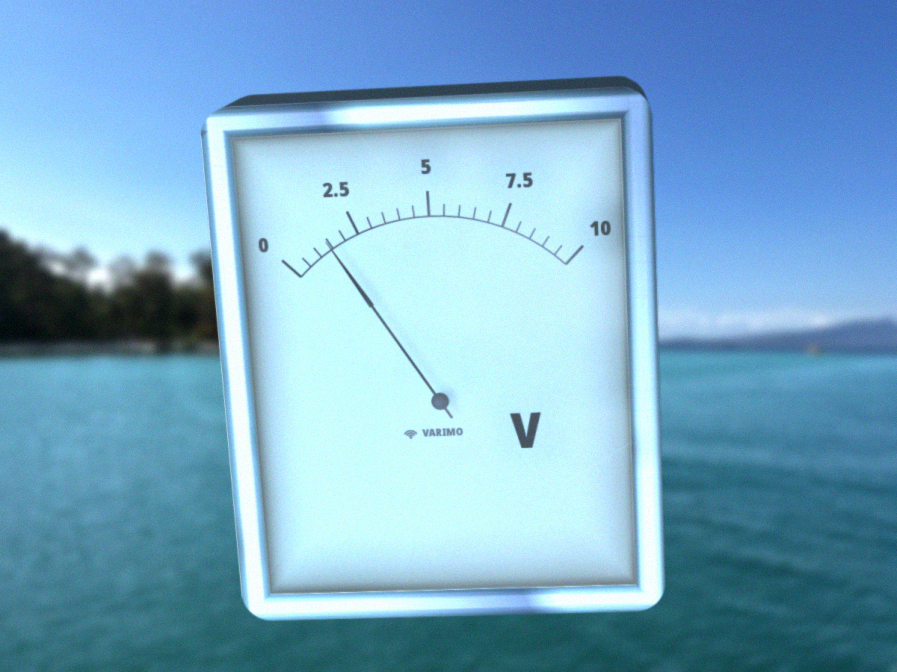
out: 1.5 V
